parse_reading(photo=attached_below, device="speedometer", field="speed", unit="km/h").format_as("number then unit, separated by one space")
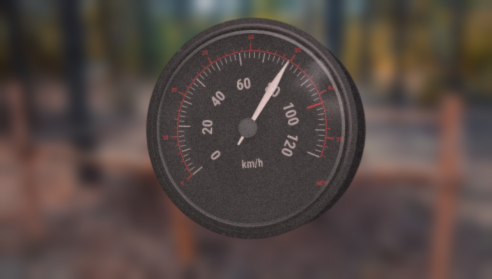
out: 80 km/h
